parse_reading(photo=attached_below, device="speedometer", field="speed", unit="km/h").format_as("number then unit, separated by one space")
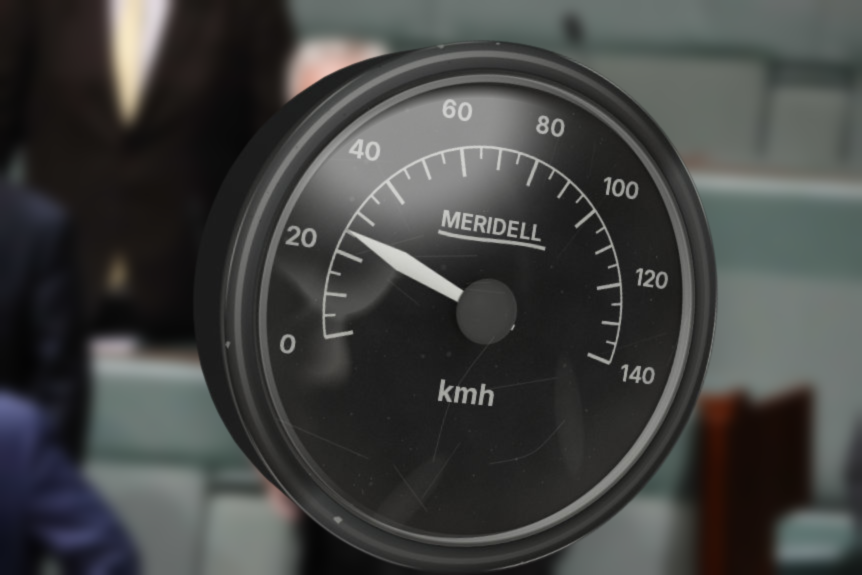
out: 25 km/h
